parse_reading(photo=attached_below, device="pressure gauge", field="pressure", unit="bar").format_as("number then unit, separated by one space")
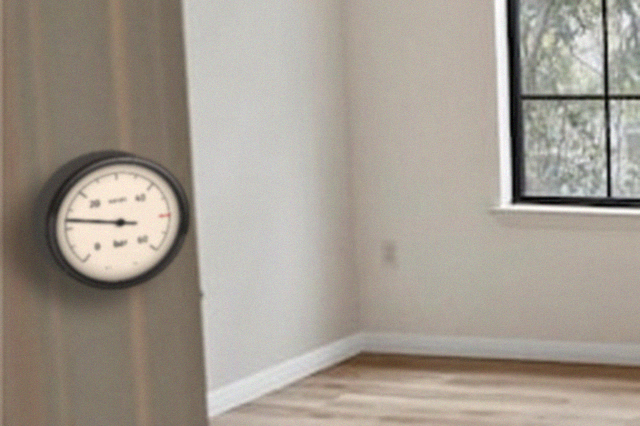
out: 12.5 bar
